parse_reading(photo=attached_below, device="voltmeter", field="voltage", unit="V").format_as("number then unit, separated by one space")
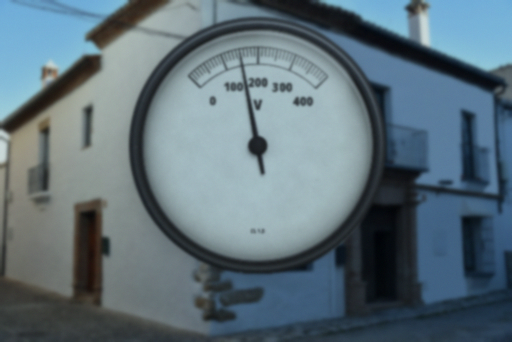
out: 150 V
